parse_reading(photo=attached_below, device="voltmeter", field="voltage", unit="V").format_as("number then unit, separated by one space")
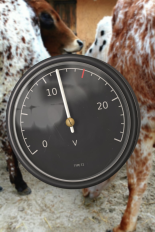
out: 12 V
